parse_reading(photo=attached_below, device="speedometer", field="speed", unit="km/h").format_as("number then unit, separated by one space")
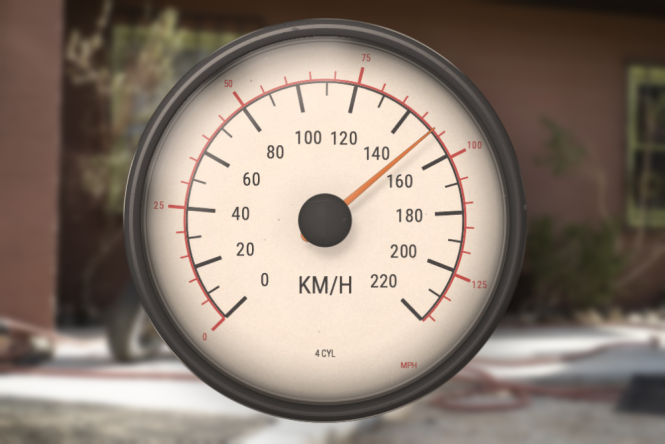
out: 150 km/h
